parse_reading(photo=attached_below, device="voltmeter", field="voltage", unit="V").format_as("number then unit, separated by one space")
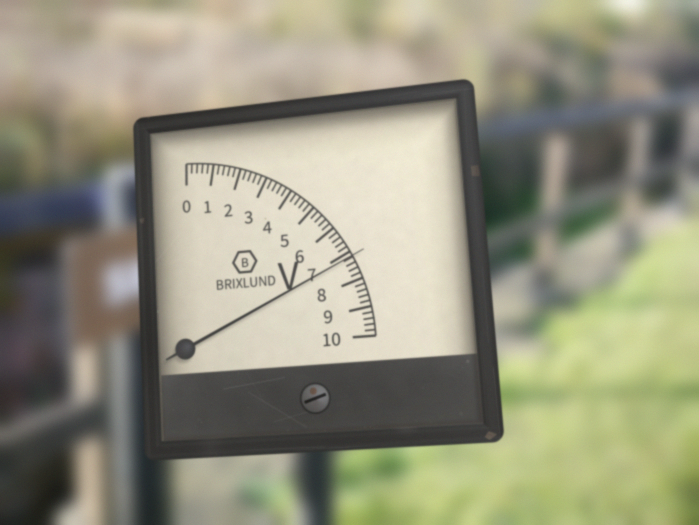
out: 7.2 V
